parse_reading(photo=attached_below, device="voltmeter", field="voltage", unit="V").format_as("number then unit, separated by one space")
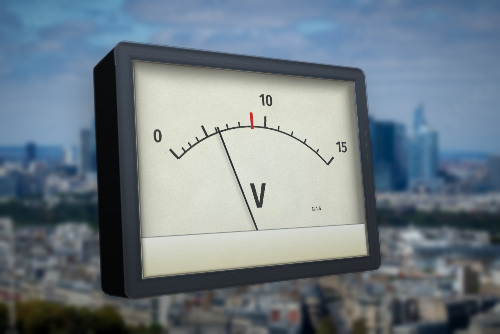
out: 6 V
